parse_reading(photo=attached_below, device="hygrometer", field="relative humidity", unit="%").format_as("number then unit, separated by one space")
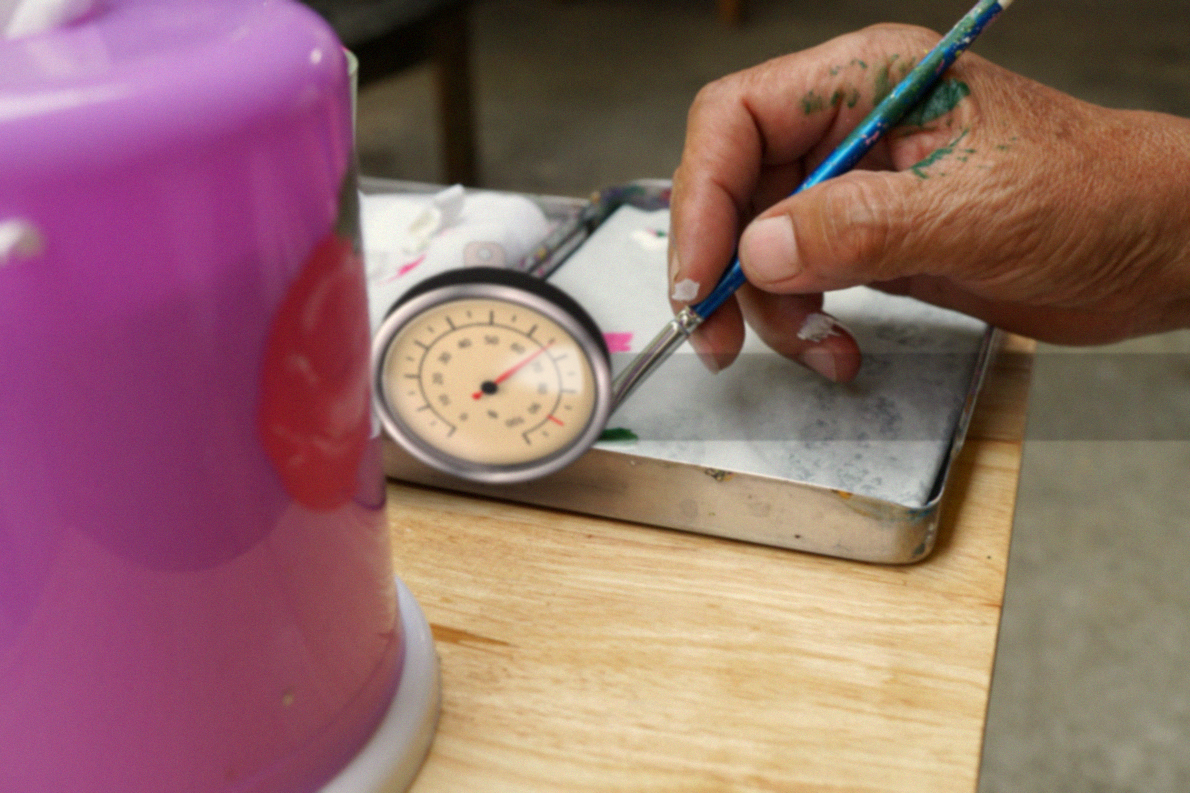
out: 65 %
